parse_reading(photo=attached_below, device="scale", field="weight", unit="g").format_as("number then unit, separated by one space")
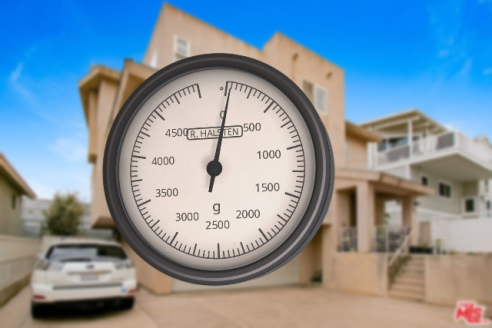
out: 50 g
